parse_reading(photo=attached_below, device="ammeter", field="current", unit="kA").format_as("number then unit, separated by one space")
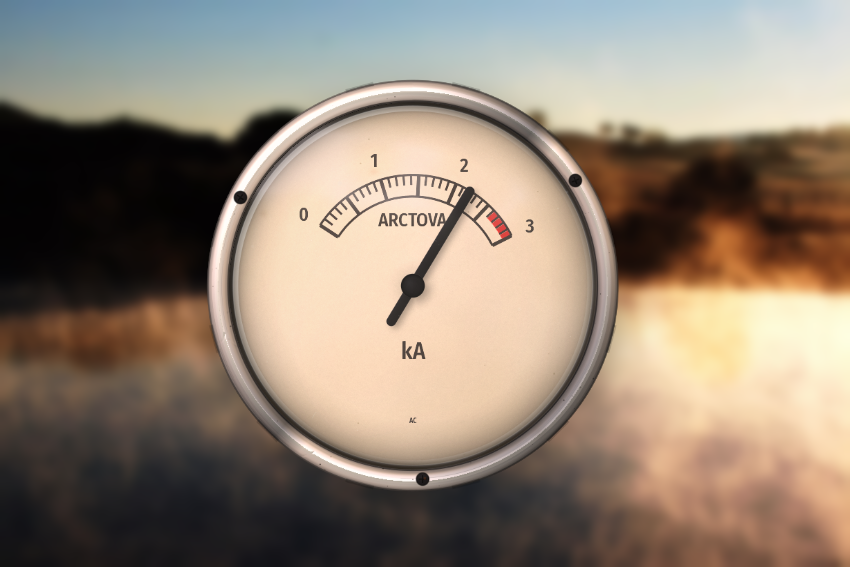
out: 2.2 kA
